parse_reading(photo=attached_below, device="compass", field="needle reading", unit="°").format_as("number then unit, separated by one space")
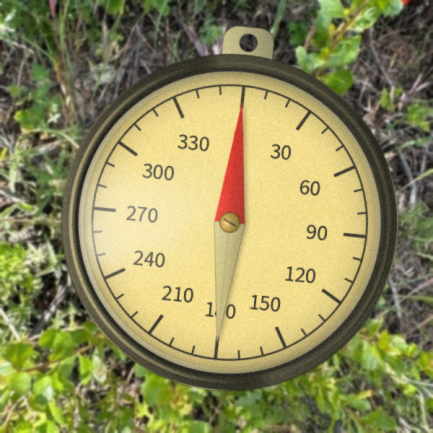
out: 0 °
